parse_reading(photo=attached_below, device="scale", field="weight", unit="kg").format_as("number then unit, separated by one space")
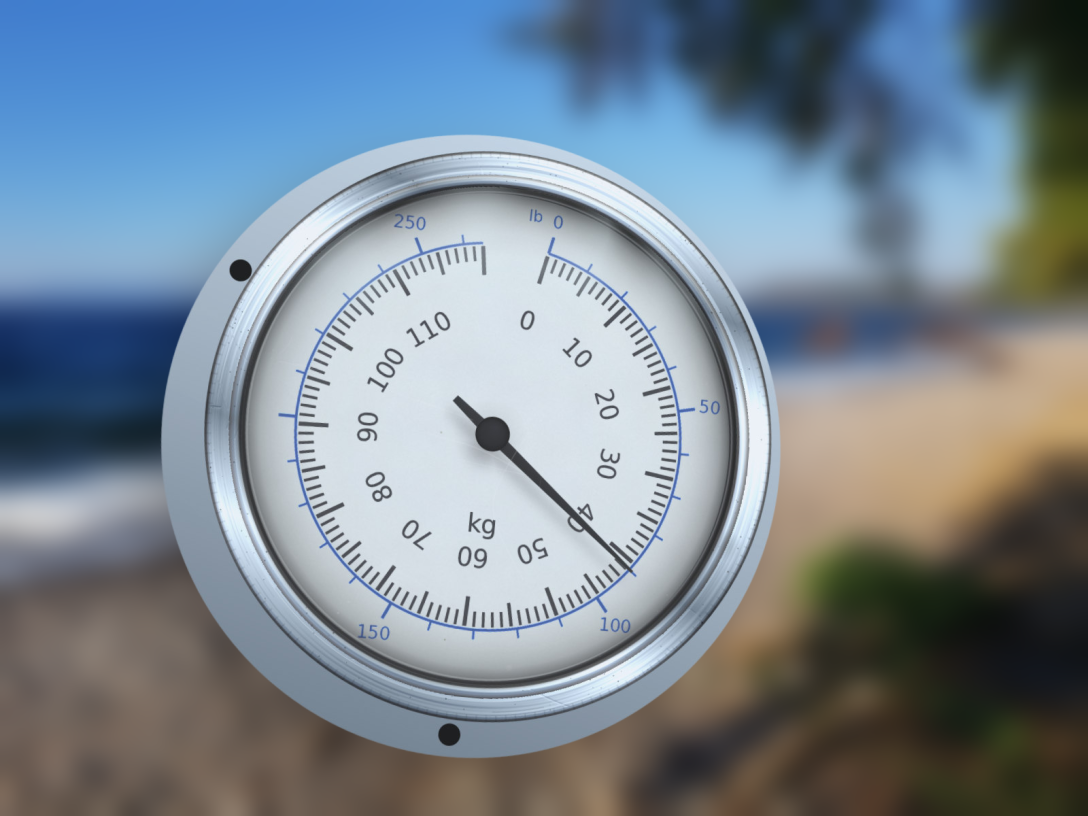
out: 41 kg
